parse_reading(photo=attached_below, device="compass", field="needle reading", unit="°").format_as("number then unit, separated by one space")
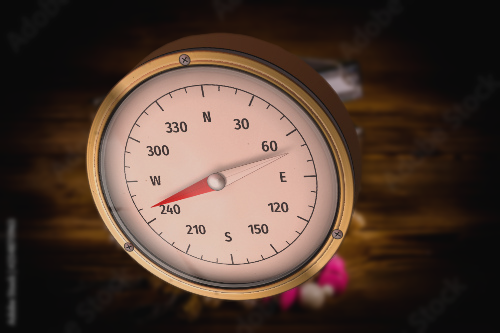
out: 250 °
